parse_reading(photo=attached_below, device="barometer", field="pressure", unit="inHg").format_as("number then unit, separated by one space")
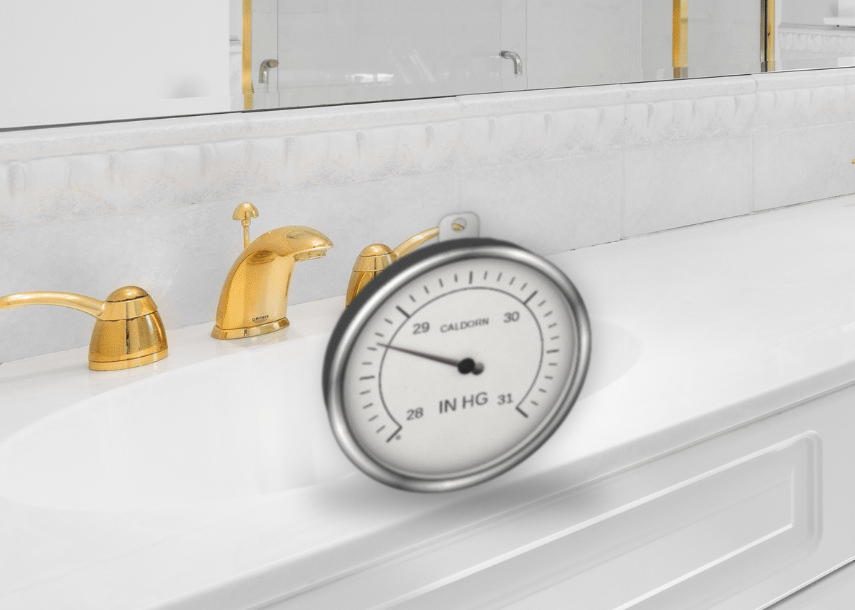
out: 28.75 inHg
